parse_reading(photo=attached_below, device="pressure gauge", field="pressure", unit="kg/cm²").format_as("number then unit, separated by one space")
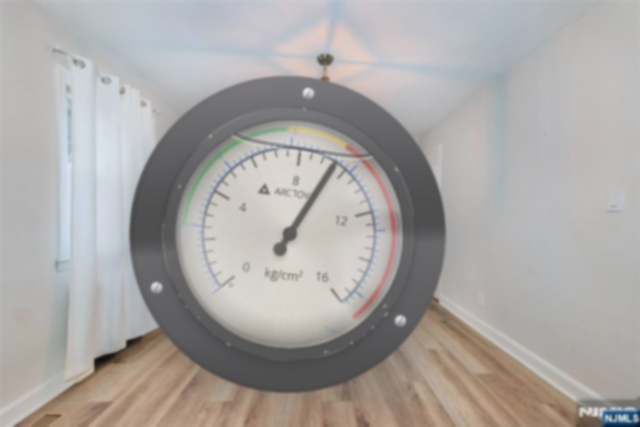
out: 9.5 kg/cm²
